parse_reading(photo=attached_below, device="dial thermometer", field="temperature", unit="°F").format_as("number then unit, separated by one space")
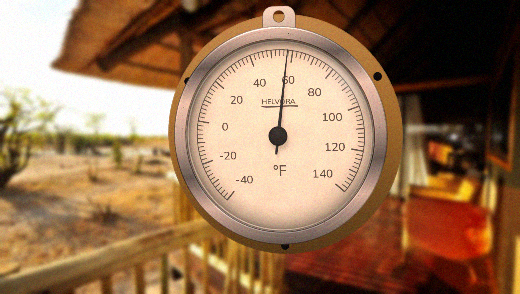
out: 58 °F
